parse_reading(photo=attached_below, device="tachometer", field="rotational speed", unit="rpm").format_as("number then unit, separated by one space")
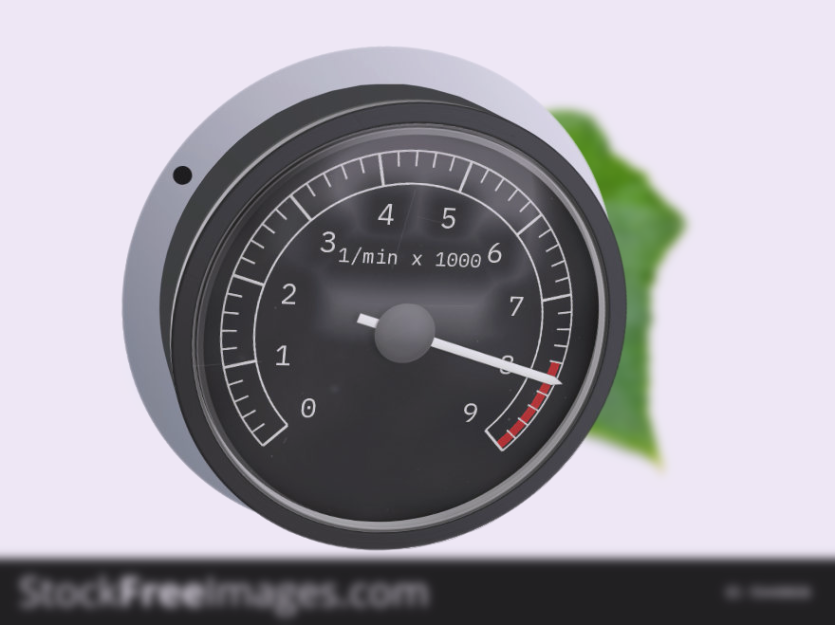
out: 8000 rpm
